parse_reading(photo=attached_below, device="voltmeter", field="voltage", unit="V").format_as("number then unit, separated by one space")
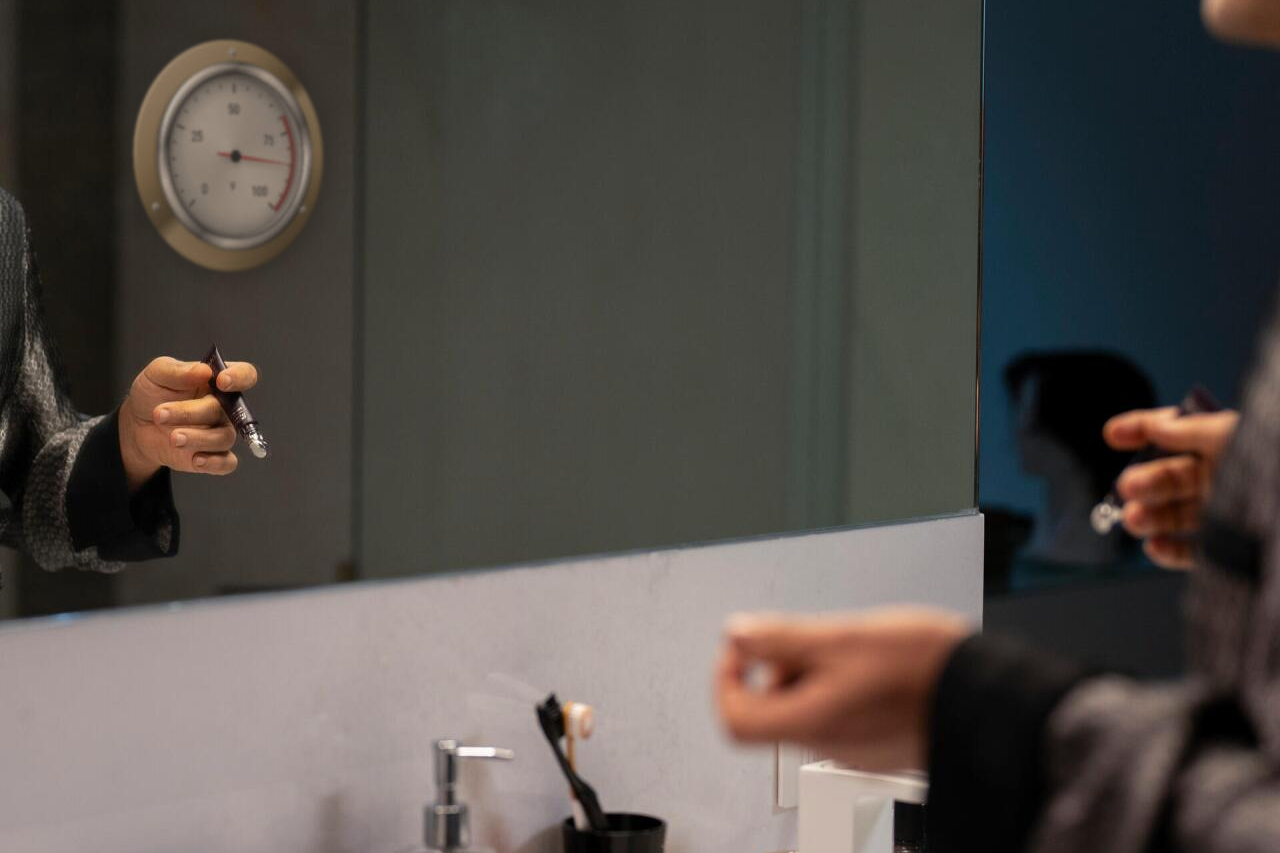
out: 85 V
